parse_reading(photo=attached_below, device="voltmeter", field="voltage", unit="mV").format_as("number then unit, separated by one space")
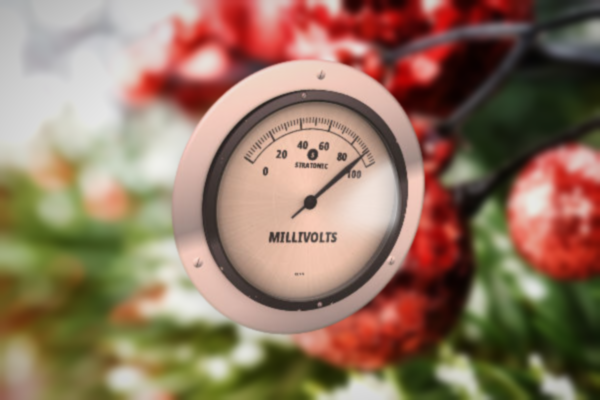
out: 90 mV
